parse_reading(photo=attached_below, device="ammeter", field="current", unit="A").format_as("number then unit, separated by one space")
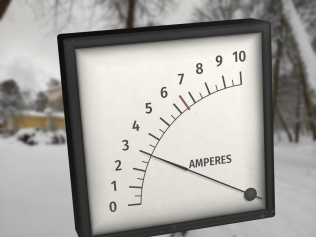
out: 3 A
